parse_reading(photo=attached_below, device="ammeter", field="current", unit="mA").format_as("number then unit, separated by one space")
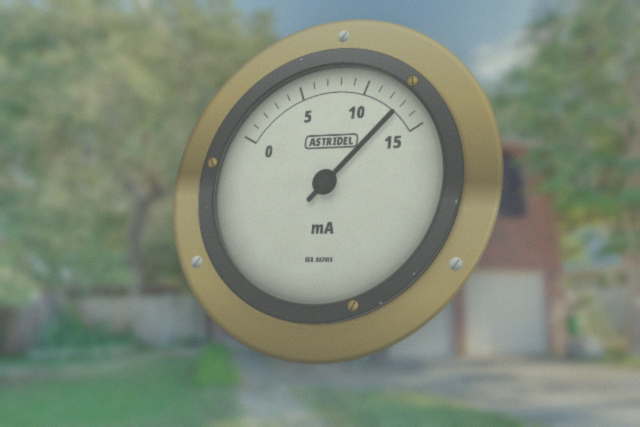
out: 13 mA
